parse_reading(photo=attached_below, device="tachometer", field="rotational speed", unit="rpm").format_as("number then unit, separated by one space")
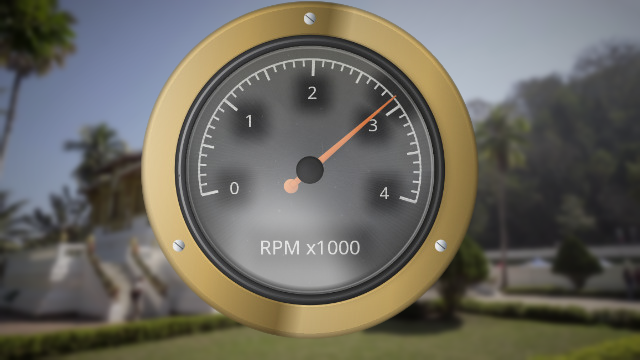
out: 2900 rpm
